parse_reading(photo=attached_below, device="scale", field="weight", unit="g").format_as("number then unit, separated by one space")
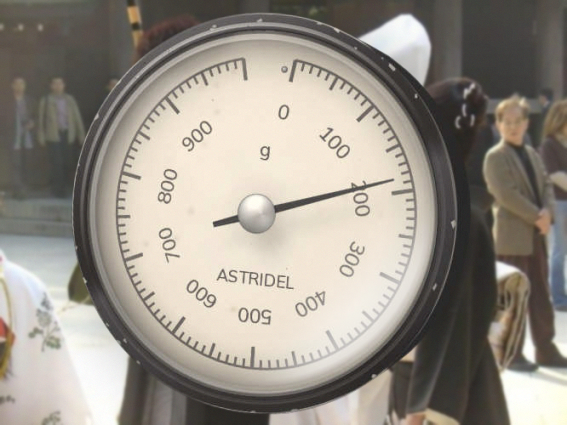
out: 185 g
